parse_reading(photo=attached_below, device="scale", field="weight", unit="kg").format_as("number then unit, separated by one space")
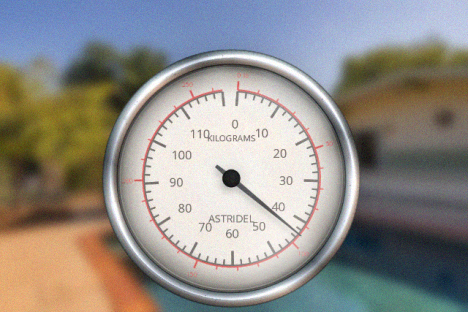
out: 43 kg
